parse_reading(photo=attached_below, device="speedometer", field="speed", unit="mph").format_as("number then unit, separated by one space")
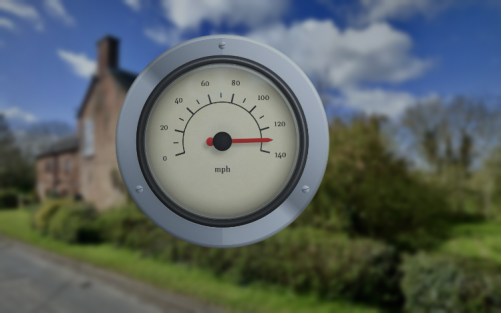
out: 130 mph
